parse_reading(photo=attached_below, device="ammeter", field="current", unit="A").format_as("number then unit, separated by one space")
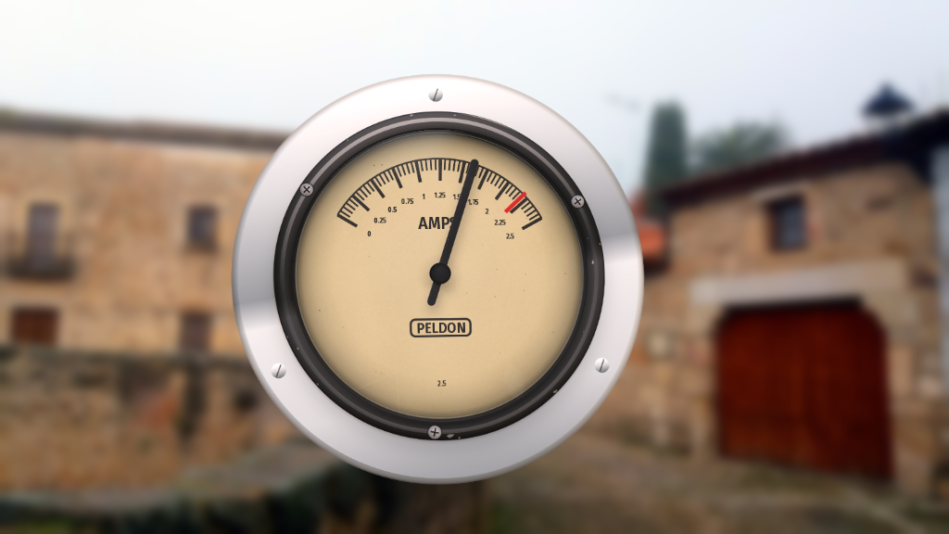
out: 1.6 A
